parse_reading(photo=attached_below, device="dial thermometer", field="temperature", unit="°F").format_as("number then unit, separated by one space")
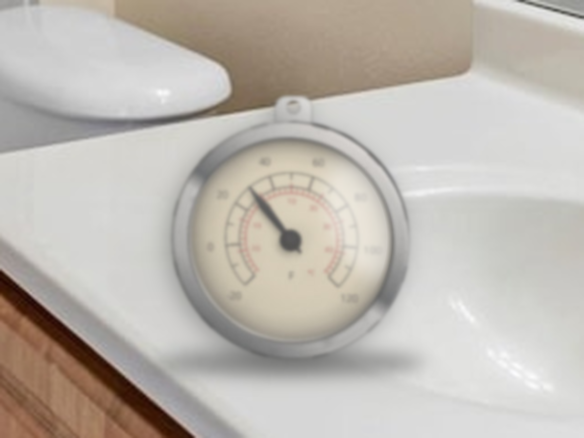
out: 30 °F
